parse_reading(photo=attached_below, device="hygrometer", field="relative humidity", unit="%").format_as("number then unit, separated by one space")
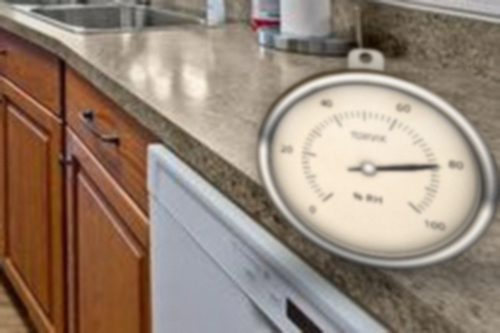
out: 80 %
